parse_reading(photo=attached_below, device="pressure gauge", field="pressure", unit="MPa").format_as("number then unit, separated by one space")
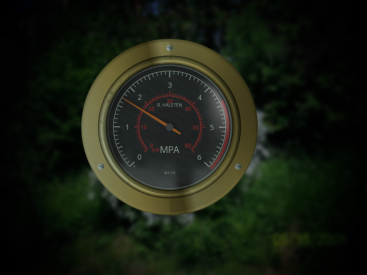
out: 1.7 MPa
